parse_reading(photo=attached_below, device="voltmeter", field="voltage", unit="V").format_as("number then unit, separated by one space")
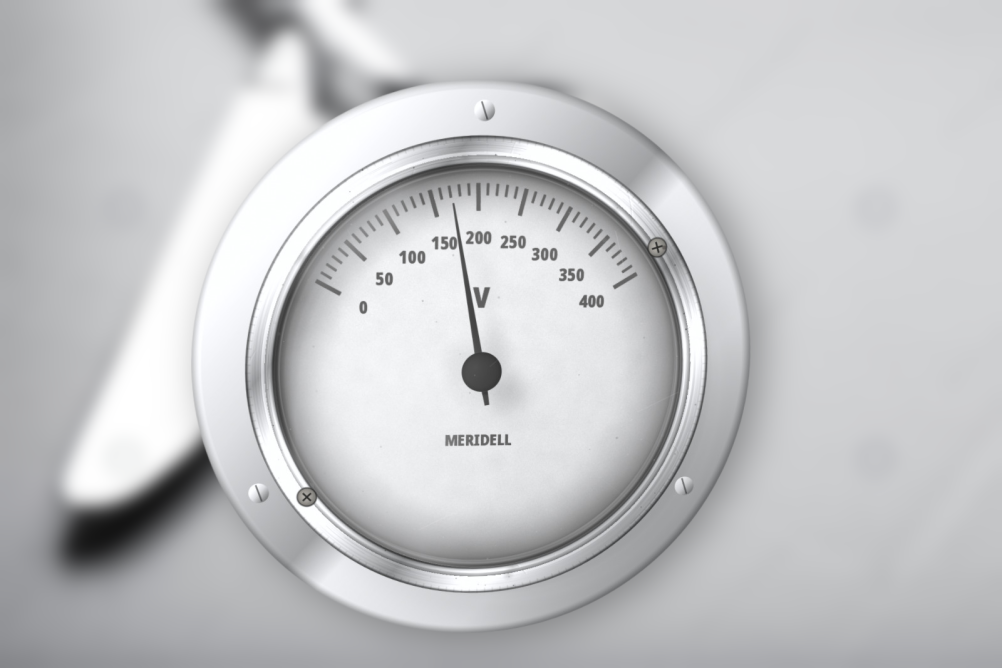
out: 170 V
